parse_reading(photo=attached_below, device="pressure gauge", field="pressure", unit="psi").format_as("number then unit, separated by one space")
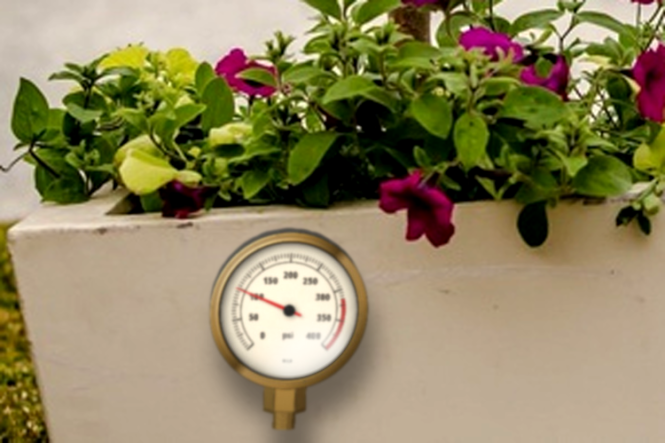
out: 100 psi
